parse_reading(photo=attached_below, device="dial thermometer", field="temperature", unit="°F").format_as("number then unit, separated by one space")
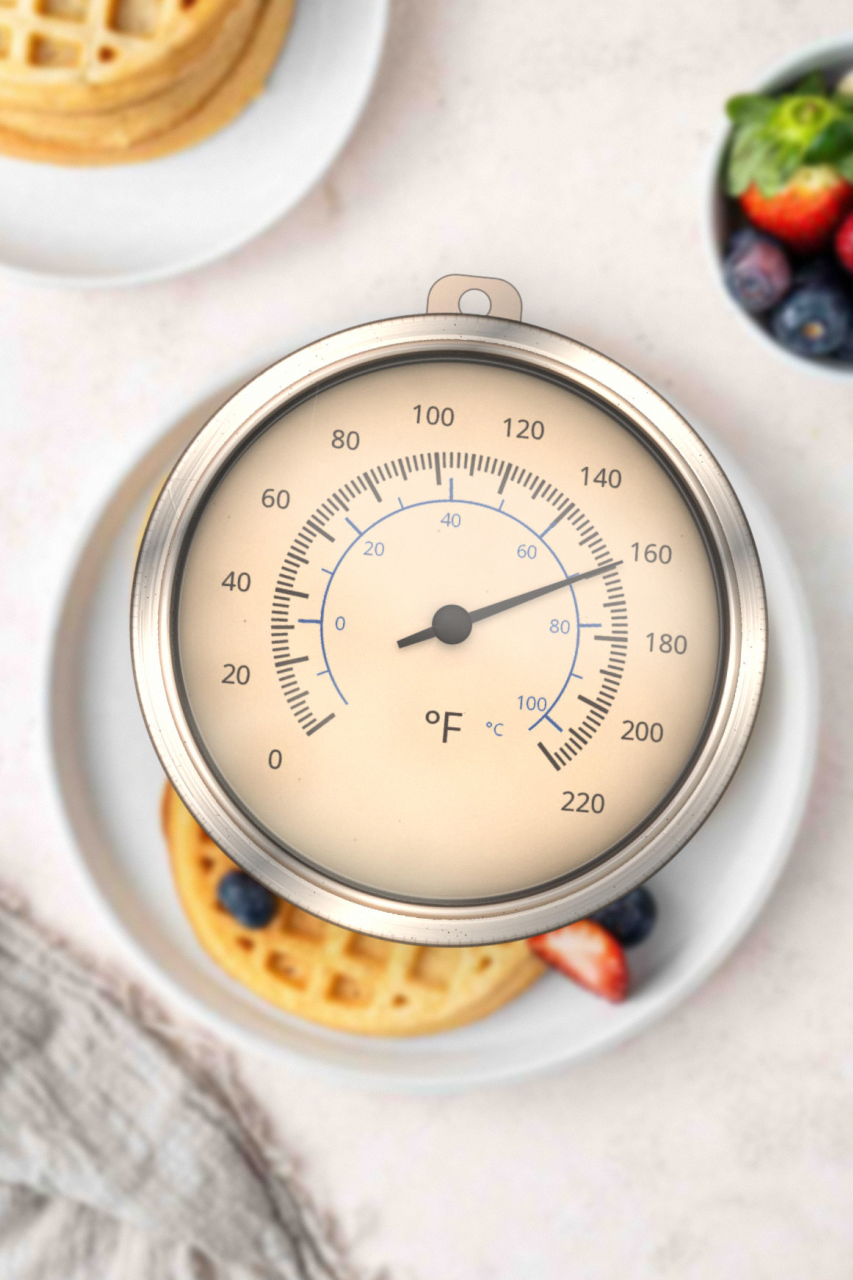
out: 160 °F
